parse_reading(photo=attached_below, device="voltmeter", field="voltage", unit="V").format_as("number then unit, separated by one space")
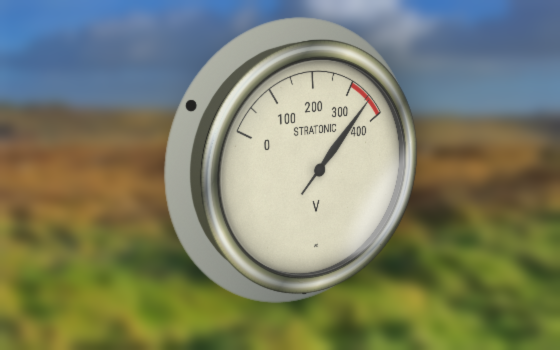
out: 350 V
